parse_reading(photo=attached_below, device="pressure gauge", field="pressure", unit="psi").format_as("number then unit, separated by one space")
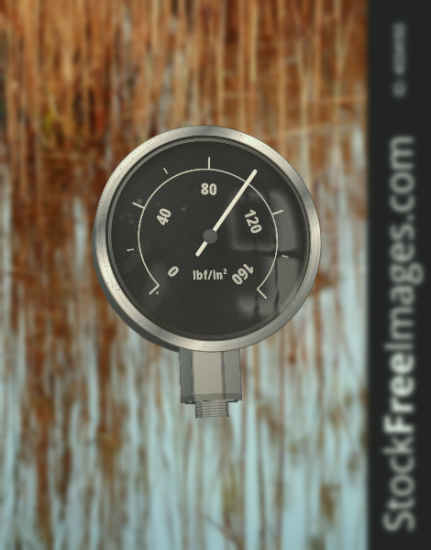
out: 100 psi
